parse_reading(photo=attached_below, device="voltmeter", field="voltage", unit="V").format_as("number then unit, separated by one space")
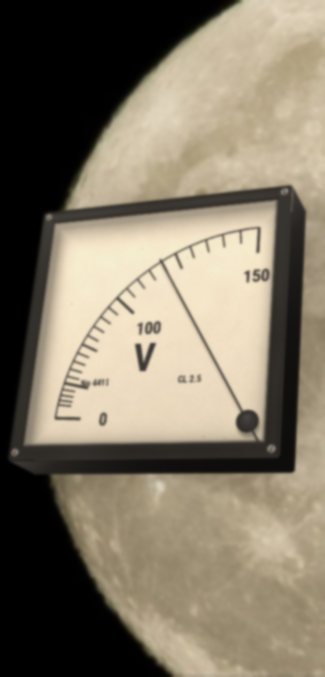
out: 120 V
